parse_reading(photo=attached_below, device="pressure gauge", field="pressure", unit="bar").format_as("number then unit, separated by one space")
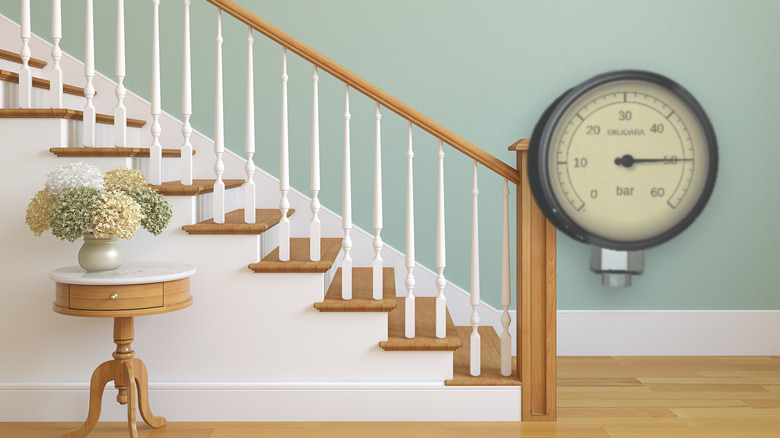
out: 50 bar
